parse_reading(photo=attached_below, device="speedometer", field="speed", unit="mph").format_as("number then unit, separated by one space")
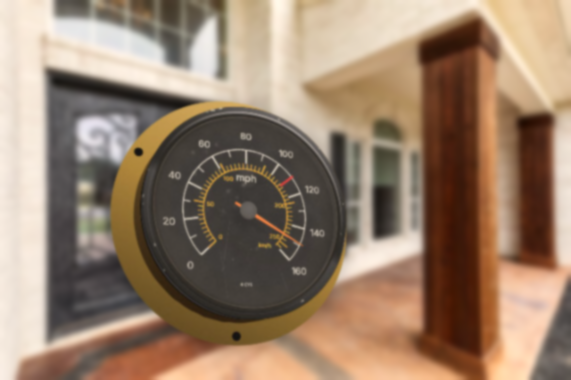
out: 150 mph
